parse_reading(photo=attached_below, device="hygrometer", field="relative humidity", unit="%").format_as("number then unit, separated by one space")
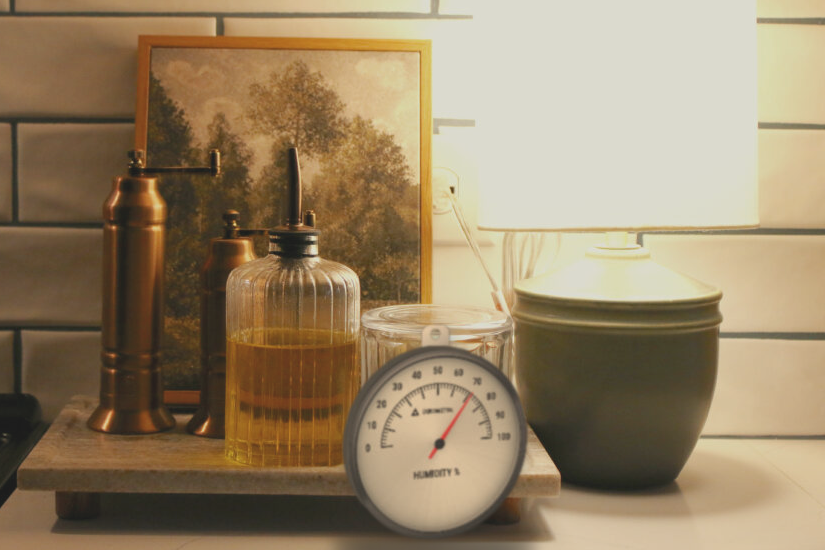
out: 70 %
